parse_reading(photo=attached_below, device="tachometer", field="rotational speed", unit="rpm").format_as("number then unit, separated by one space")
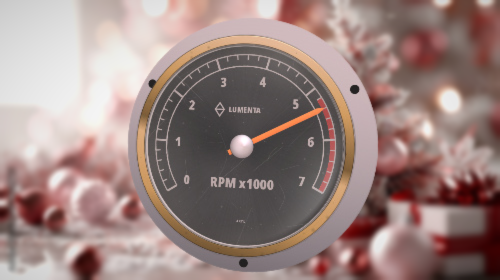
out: 5400 rpm
